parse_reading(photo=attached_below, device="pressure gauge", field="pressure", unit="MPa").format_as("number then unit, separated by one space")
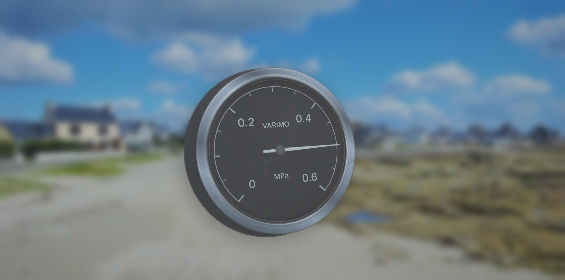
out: 0.5 MPa
